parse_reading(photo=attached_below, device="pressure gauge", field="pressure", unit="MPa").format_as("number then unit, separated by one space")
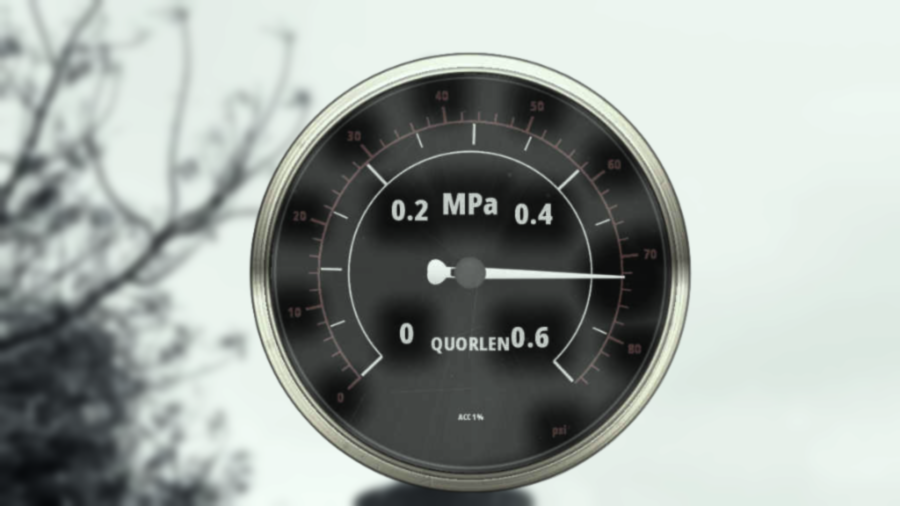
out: 0.5 MPa
